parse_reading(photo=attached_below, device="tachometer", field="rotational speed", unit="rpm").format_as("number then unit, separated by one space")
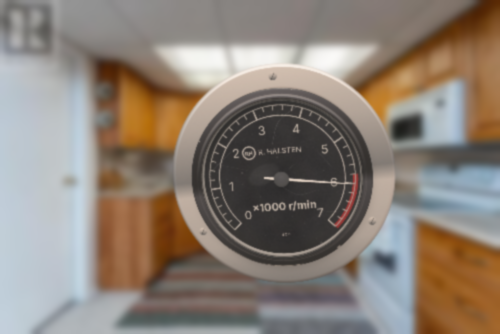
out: 6000 rpm
